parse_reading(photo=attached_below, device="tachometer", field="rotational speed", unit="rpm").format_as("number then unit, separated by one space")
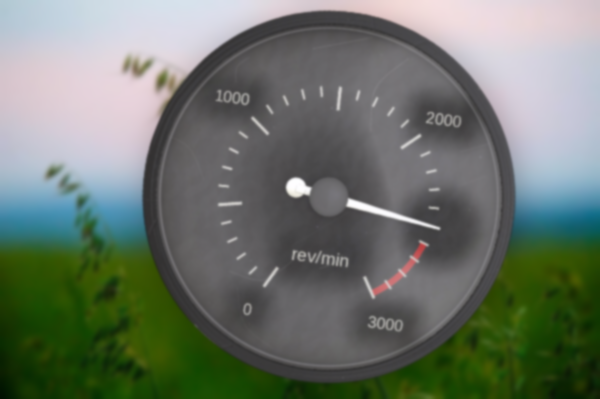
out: 2500 rpm
